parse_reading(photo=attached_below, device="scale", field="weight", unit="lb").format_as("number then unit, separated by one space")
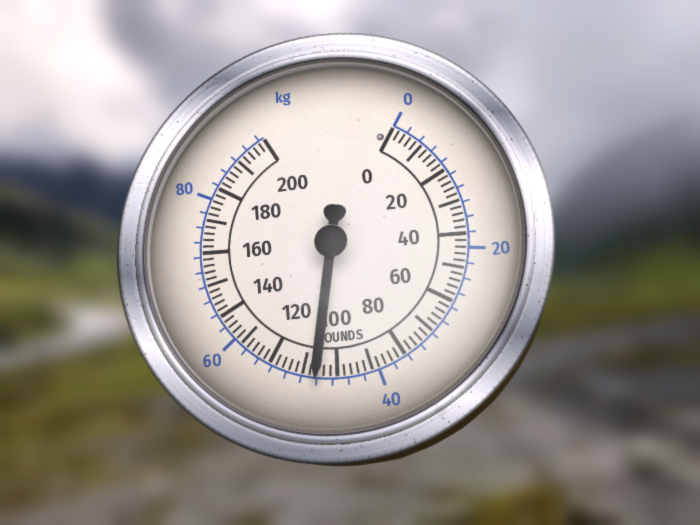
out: 106 lb
